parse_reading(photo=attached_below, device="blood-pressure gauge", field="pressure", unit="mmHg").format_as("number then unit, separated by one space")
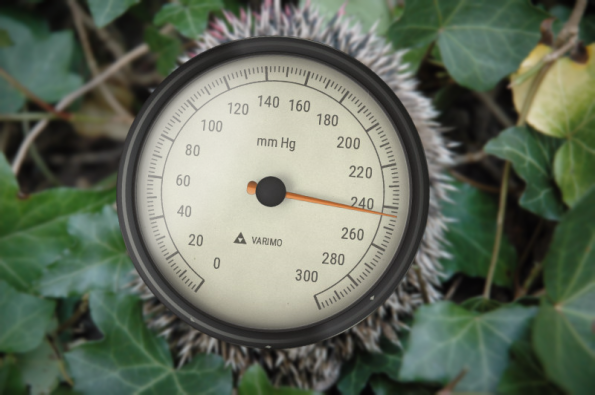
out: 244 mmHg
